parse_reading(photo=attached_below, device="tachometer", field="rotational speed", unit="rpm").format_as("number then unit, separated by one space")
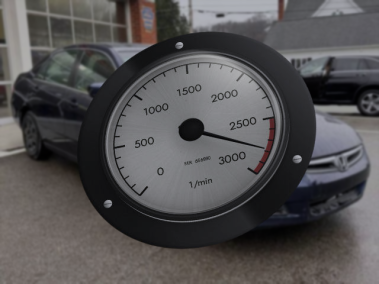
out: 2800 rpm
